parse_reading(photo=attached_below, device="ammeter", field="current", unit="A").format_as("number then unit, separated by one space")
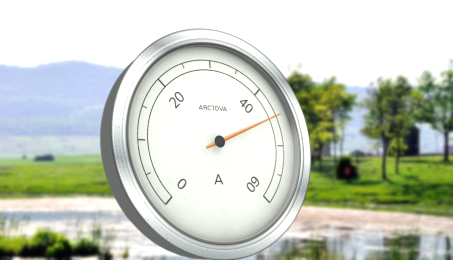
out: 45 A
